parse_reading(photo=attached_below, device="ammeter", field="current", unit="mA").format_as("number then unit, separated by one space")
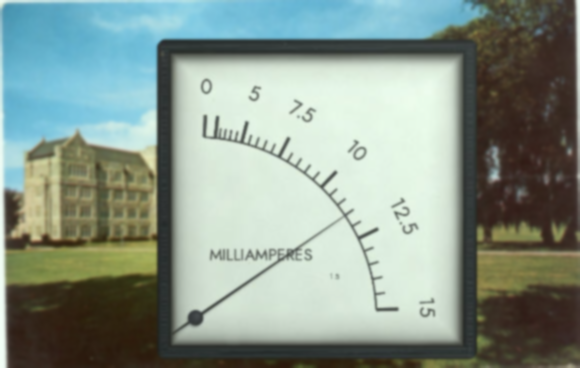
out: 11.5 mA
